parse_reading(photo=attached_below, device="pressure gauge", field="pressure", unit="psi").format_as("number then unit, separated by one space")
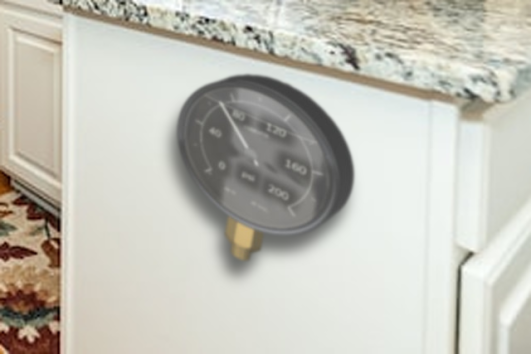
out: 70 psi
